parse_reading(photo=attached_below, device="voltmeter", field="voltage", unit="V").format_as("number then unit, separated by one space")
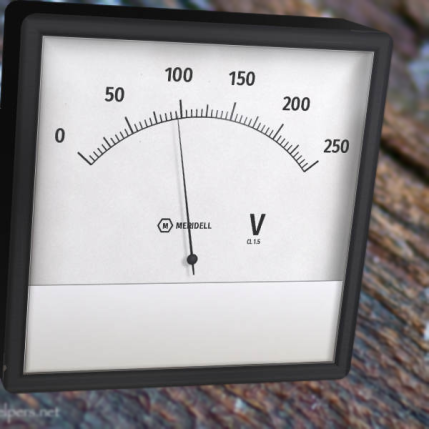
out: 95 V
